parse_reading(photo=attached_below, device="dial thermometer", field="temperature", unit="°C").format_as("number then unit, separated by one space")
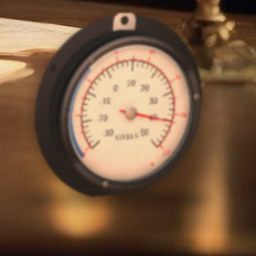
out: 40 °C
